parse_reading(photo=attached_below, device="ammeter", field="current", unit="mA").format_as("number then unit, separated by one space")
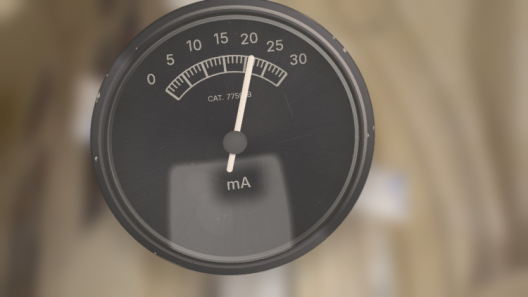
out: 21 mA
